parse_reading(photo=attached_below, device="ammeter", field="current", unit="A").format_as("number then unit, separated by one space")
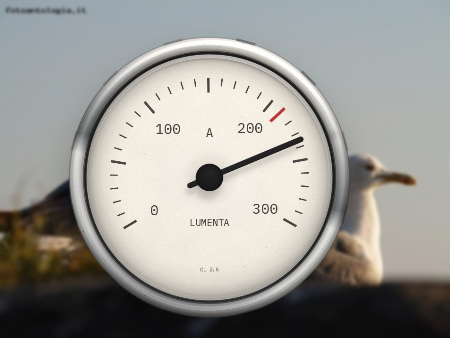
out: 235 A
